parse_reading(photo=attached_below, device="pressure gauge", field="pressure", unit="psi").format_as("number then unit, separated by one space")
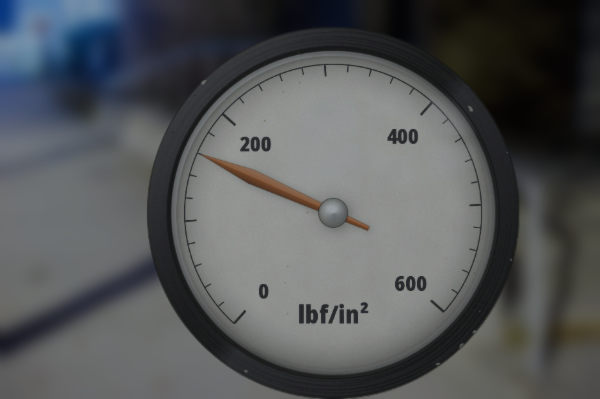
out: 160 psi
